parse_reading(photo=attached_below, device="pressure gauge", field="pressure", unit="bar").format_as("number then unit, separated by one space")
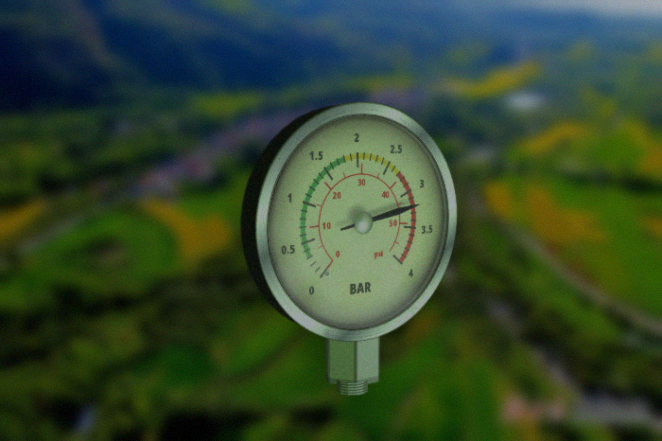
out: 3.2 bar
